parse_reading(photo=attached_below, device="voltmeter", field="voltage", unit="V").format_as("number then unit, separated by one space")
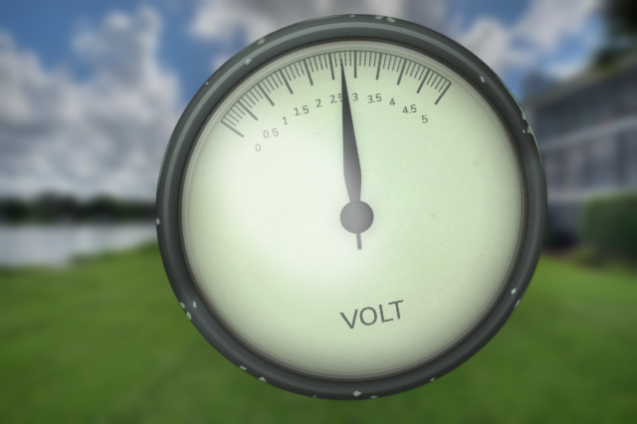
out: 2.7 V
